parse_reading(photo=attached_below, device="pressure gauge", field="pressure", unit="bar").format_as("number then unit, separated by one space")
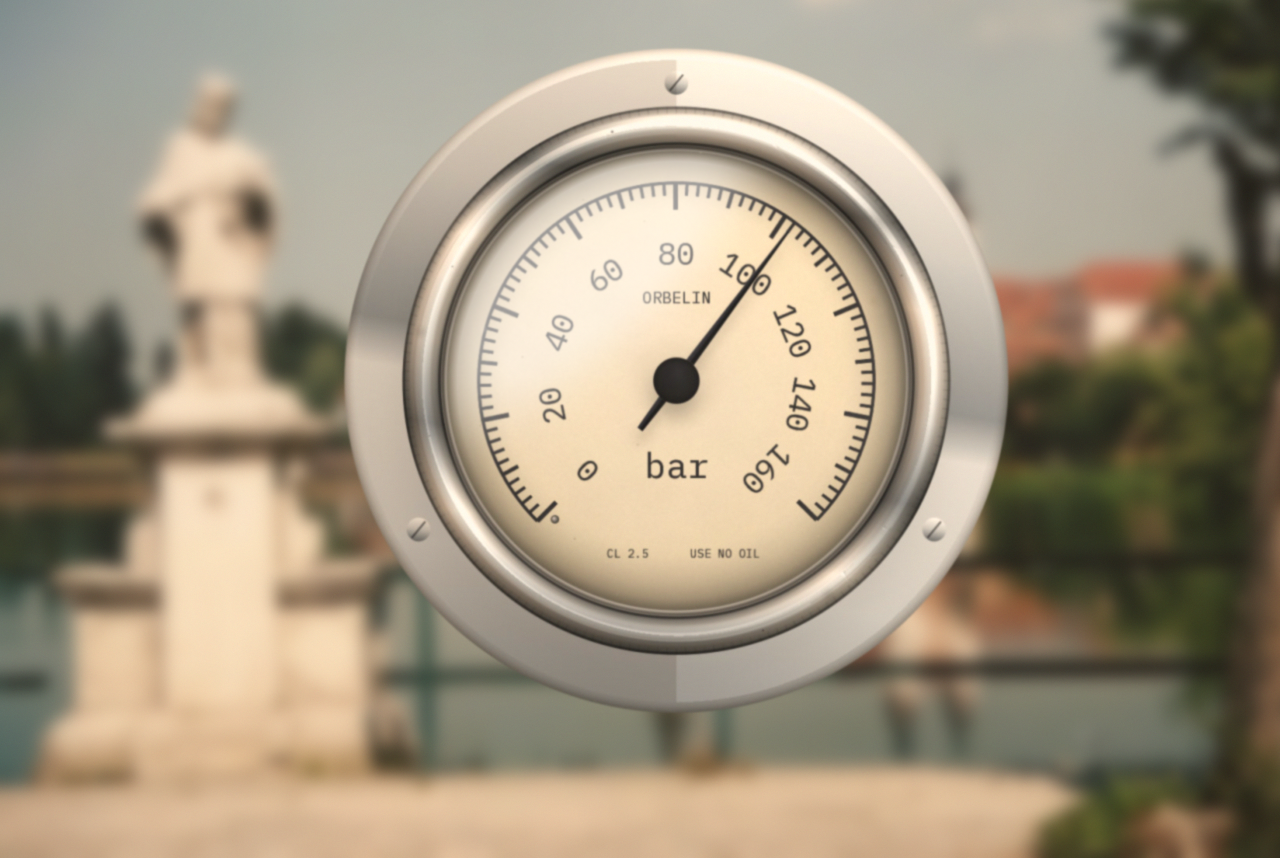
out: 102 bar
